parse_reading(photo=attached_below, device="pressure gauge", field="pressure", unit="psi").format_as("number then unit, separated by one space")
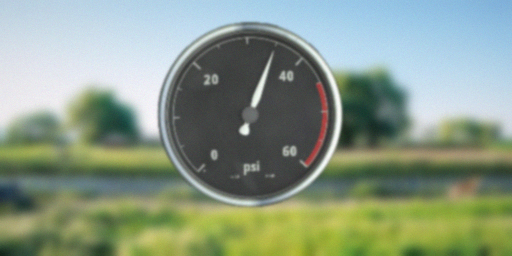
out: 35 psi
